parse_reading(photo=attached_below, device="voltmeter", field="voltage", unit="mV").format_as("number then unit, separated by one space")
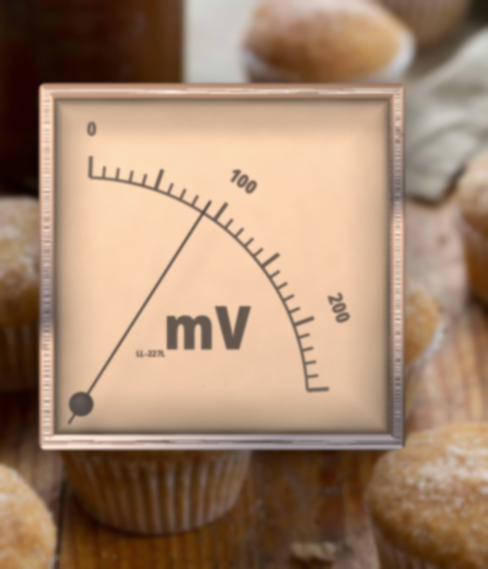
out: 90 mV
